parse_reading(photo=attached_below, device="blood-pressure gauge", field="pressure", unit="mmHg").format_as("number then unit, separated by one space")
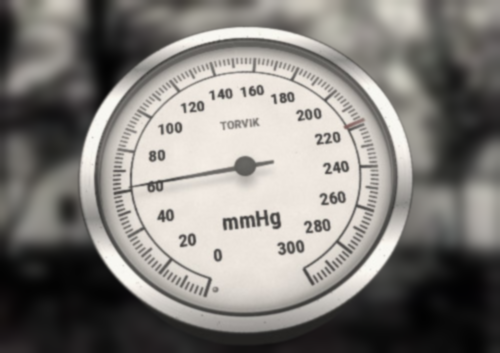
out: 60 mmHg
